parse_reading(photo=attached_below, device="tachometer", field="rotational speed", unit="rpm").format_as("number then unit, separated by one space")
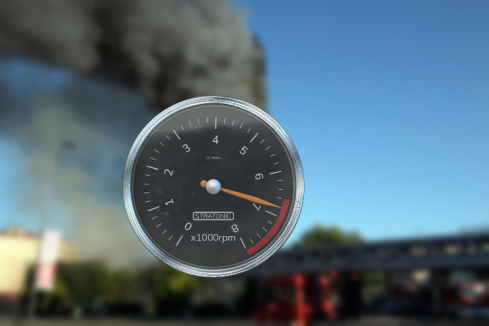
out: 6800 rpm
